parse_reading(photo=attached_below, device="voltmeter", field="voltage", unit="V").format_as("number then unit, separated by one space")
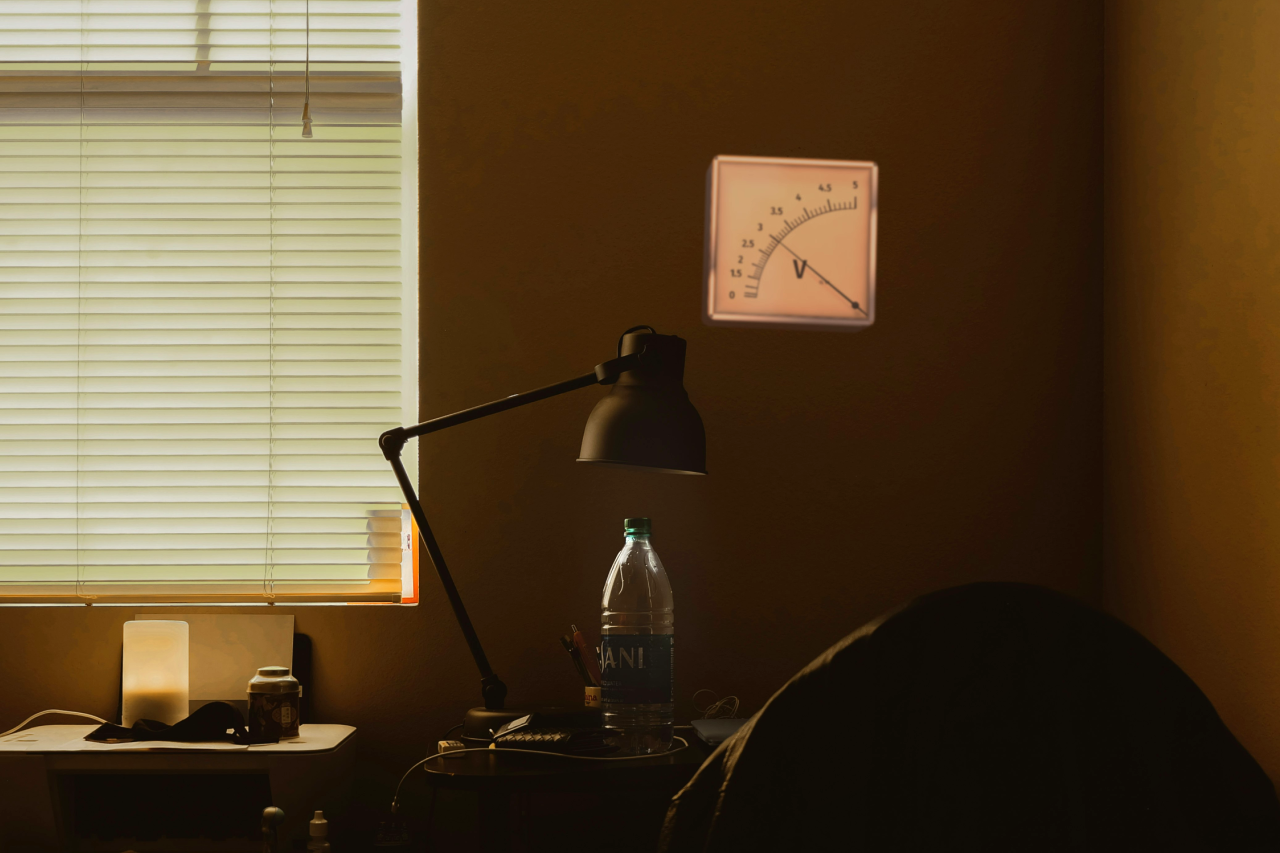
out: 3 V
